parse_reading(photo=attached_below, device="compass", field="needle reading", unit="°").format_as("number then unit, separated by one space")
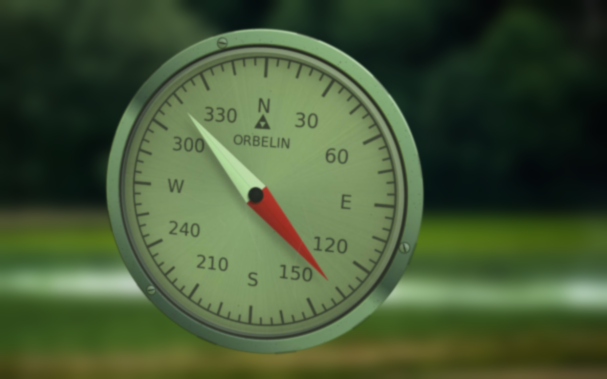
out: 135 °
